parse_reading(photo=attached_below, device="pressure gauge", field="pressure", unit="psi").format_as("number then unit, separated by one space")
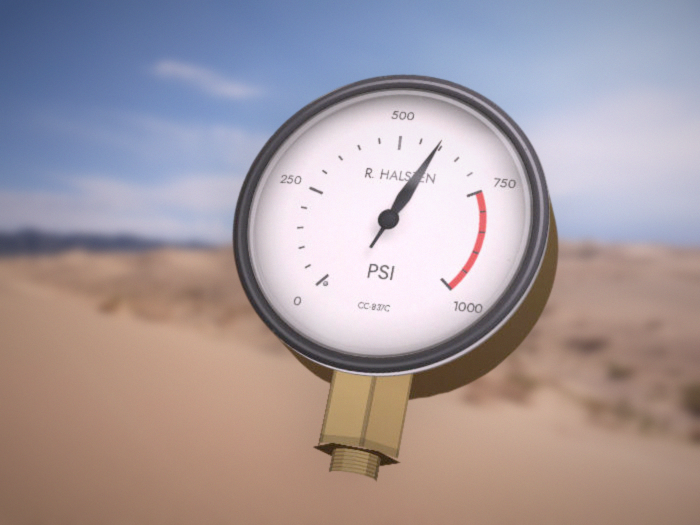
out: 600 psi
